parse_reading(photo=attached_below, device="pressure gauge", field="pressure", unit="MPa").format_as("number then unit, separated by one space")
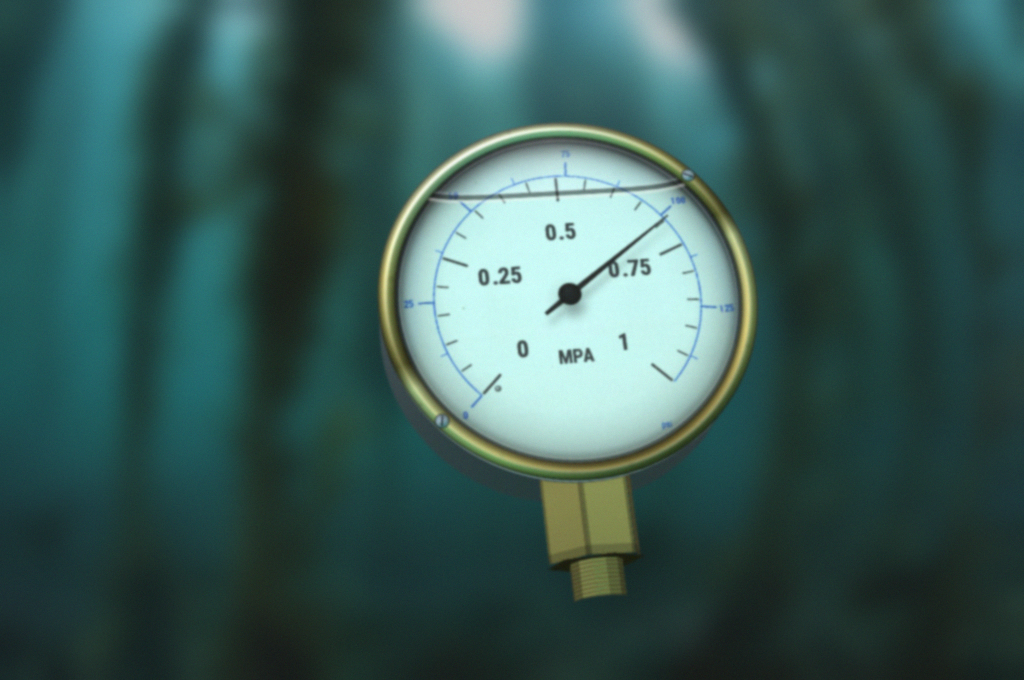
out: 0.7 MPa
